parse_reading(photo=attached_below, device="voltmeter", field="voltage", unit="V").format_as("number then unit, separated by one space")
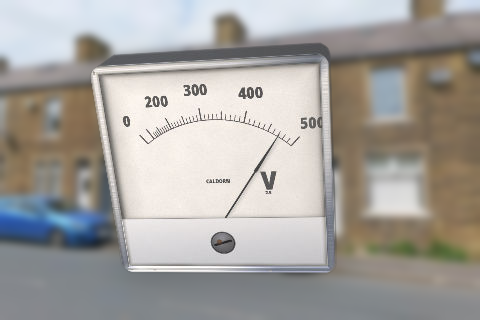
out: 470 V
